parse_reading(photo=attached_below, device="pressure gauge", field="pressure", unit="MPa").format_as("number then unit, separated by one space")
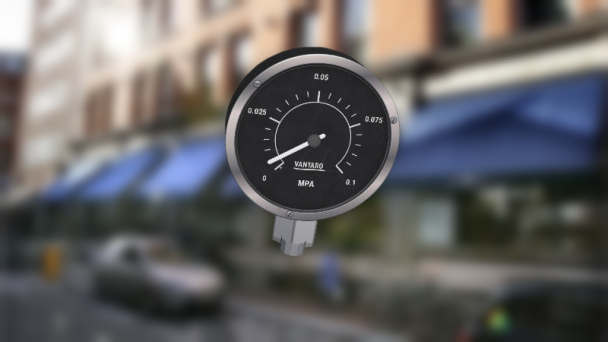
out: 0.005 MPa
